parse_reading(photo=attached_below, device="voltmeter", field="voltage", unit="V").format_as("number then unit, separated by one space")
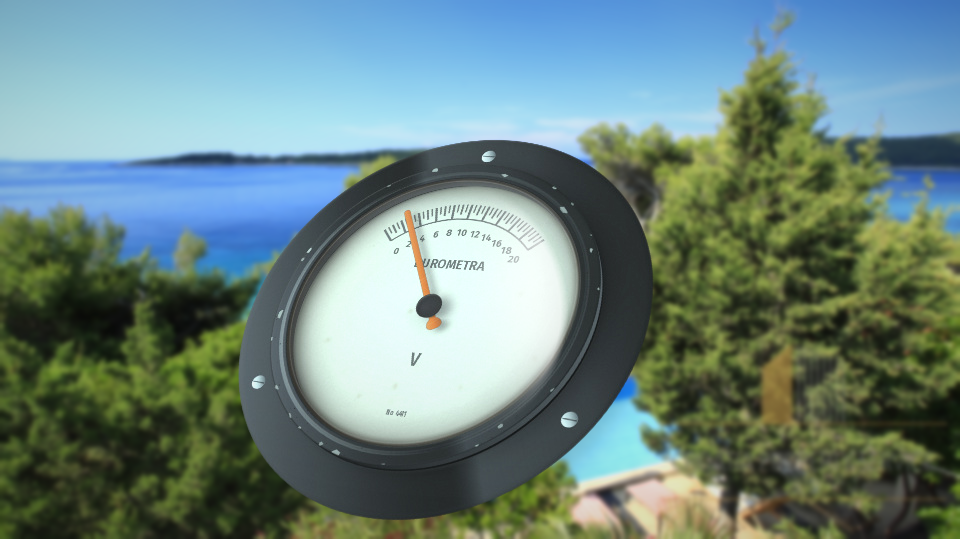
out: 3 V
